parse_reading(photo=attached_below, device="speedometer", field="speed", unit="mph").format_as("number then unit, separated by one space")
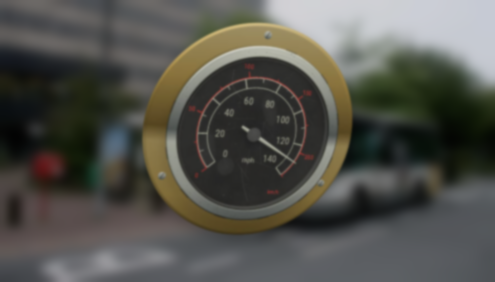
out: 130 mph
